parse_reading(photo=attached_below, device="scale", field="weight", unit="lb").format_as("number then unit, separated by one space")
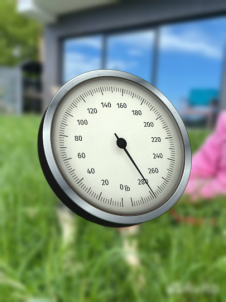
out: 280 lb
